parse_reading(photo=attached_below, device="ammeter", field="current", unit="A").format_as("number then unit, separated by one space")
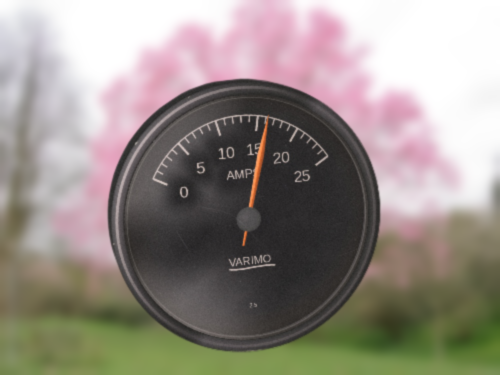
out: 16 A
